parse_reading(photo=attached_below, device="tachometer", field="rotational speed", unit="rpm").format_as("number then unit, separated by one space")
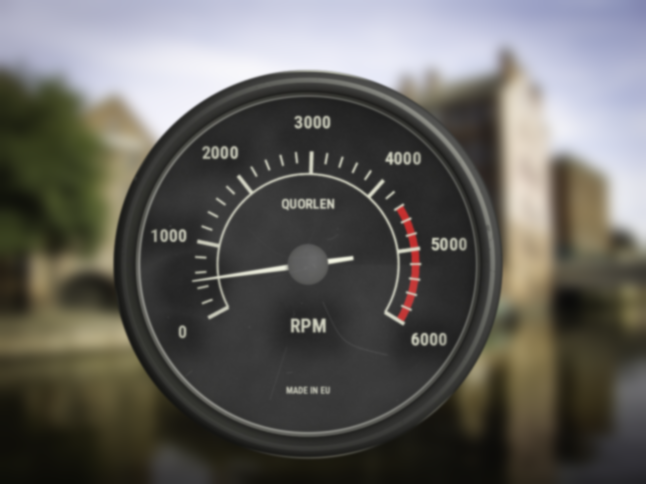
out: 500 rpm
